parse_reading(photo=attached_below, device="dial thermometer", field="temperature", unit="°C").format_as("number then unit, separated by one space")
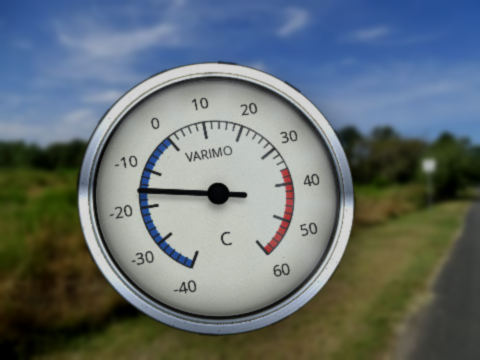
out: -16 °C
